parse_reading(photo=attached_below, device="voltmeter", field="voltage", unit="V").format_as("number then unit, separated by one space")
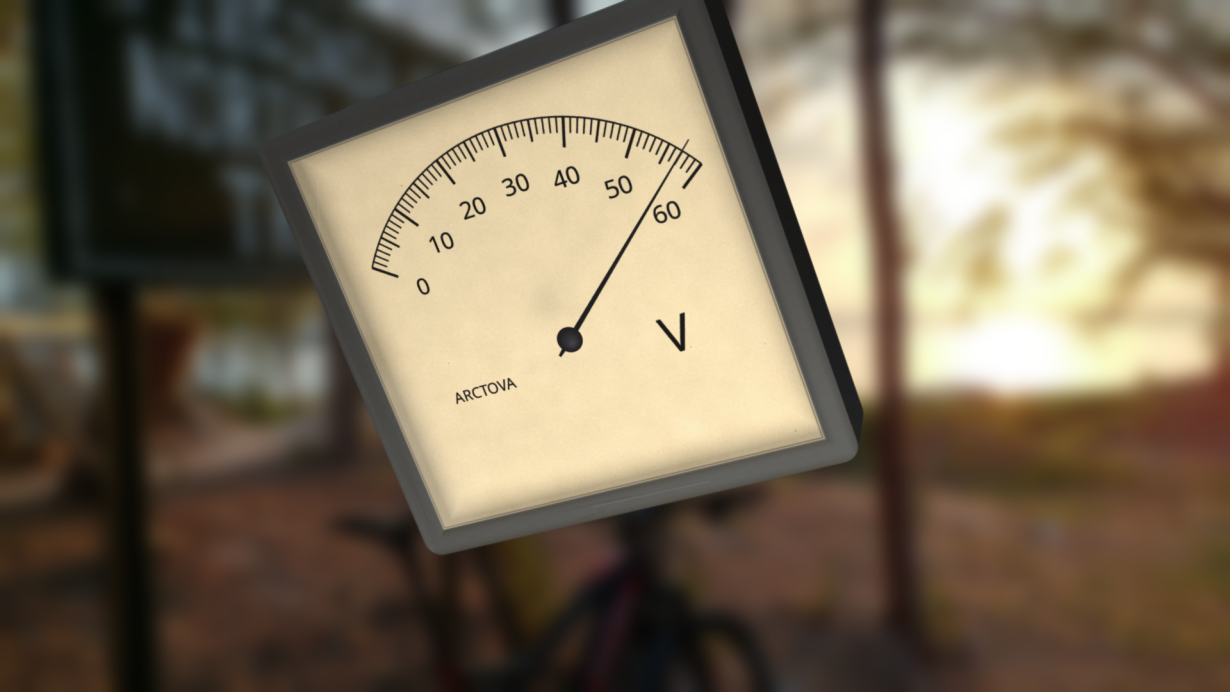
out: 57 V
